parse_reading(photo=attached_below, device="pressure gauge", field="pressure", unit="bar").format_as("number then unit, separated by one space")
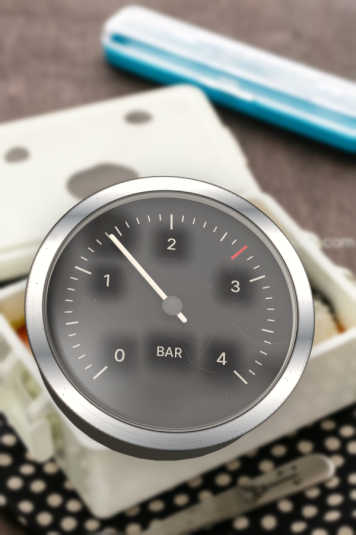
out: 1.4 bar
